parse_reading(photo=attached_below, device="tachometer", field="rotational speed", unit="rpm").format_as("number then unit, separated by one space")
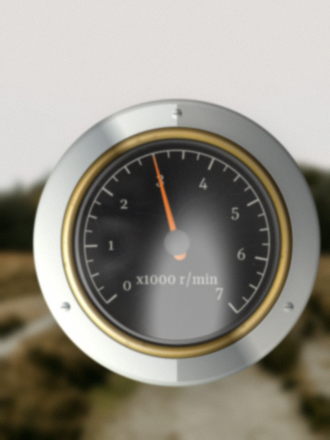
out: 3000 rpm
